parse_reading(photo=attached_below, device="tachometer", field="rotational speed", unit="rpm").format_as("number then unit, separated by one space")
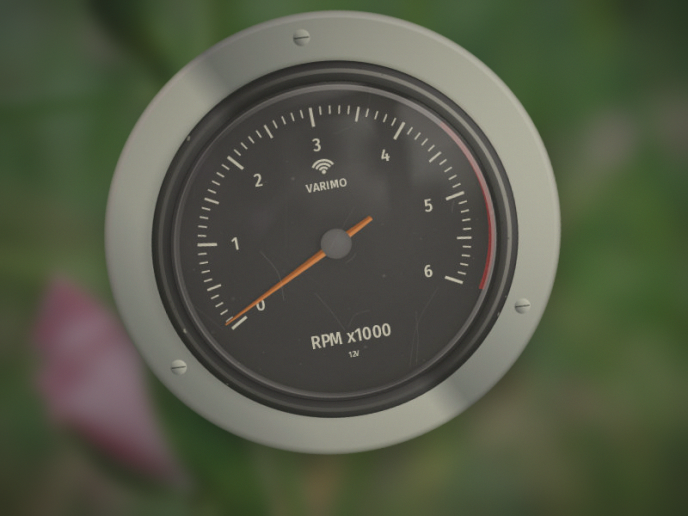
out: 100 rpm
